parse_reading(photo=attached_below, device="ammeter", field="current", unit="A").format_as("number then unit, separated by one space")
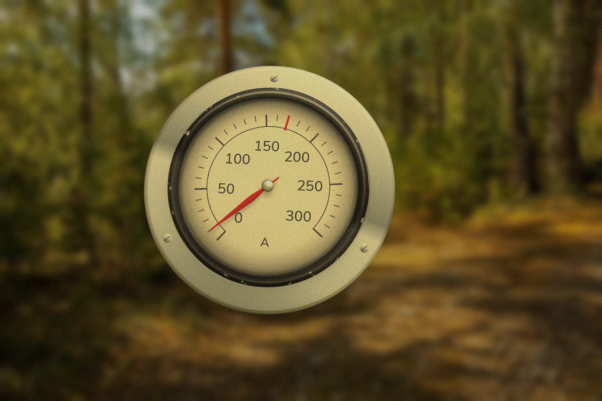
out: 10 A
